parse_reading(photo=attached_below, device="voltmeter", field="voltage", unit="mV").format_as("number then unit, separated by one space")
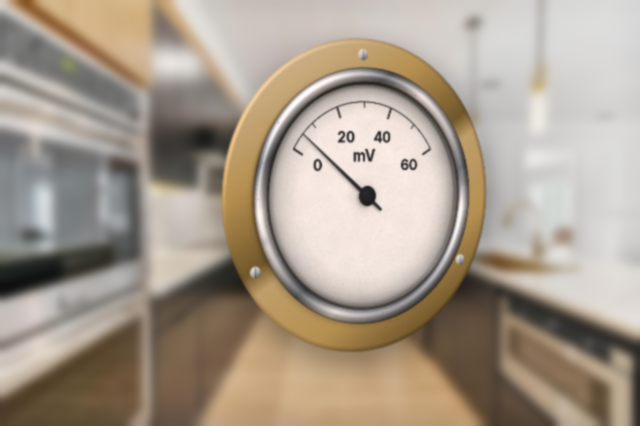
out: 5 mV
